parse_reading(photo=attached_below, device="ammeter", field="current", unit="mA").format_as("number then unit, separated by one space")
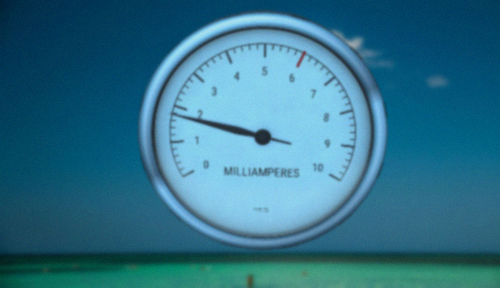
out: 1.8 mA
